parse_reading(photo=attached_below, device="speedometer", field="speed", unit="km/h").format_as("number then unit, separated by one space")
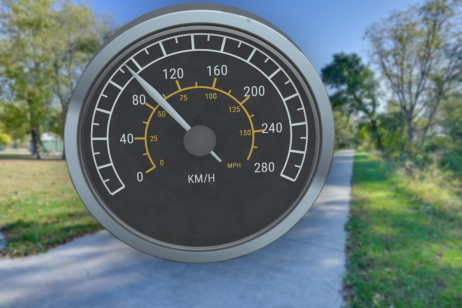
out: 95 km/h
